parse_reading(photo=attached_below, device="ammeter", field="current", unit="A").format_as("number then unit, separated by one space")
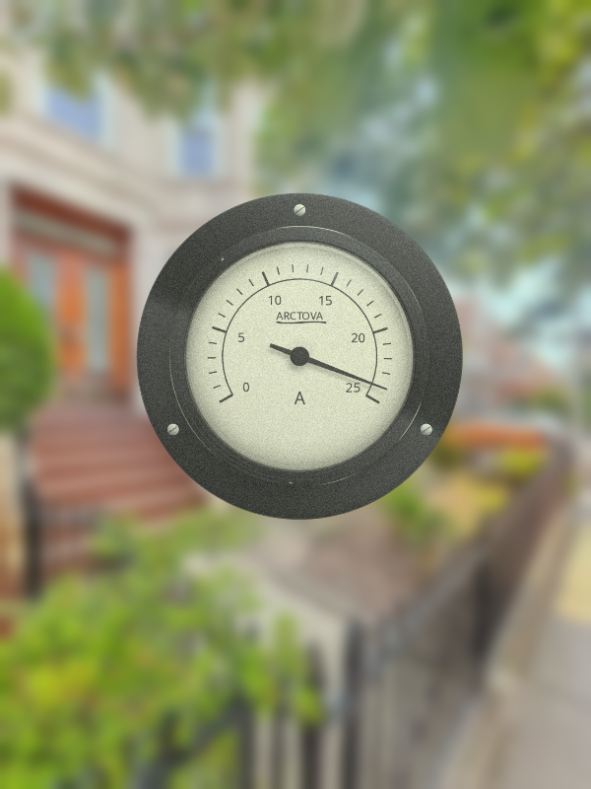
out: 24 A
